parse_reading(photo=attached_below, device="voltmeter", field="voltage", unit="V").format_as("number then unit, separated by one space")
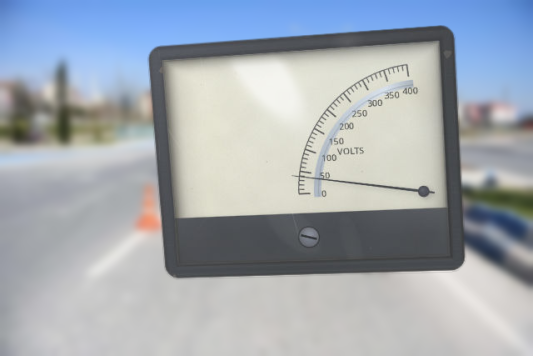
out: 40 V
